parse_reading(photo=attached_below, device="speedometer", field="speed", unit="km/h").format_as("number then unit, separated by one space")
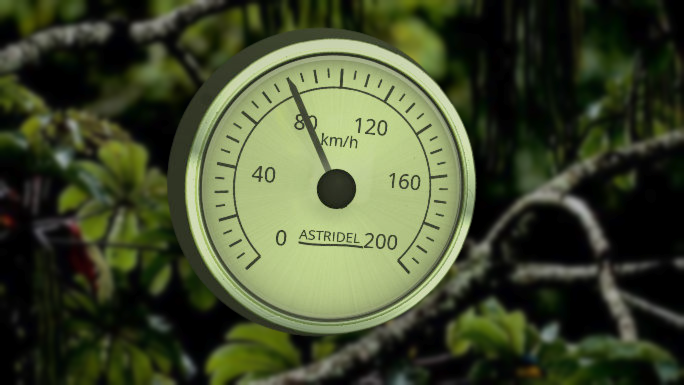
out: 80 km/h
